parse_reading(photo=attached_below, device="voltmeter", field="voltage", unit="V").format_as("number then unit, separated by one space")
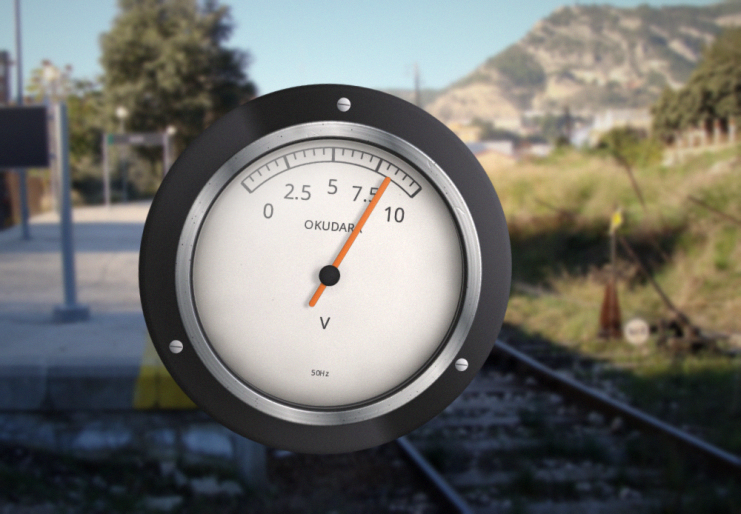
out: 8.25 V
